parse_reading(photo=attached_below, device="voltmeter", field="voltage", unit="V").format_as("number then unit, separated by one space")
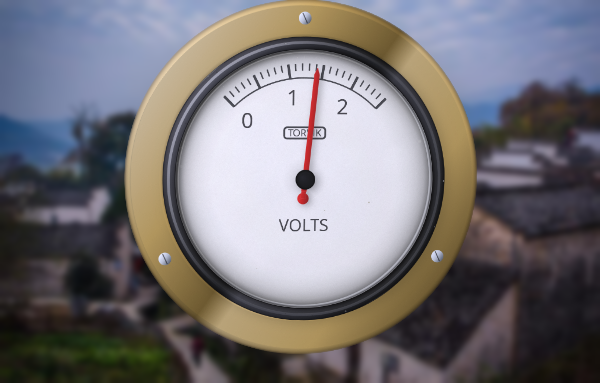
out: 1.4 V
